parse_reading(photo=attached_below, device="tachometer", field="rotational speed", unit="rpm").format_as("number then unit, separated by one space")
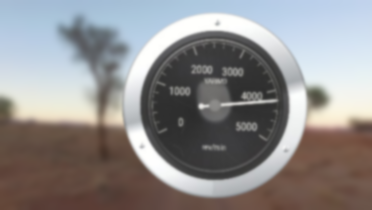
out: 4200 rpm
